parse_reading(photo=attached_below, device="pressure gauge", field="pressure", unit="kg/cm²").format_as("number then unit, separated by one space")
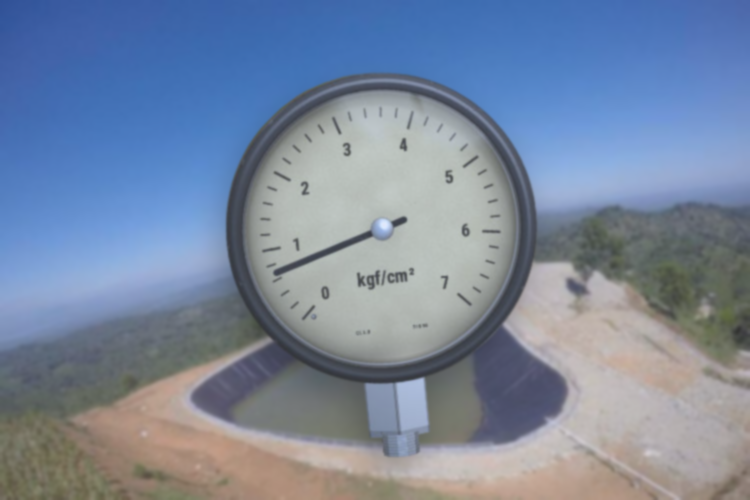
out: 0.7 kg/cm²
